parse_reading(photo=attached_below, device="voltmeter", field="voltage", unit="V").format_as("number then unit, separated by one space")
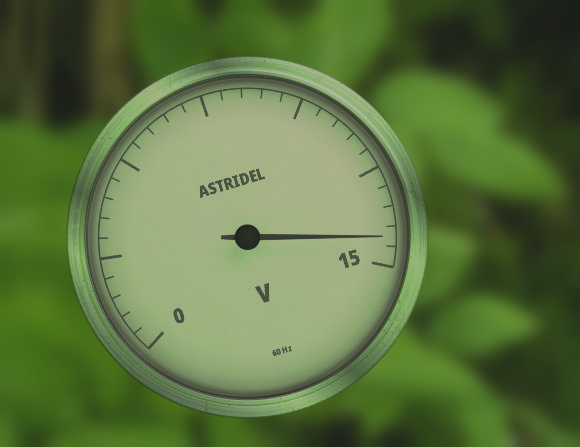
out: 14.25 V
